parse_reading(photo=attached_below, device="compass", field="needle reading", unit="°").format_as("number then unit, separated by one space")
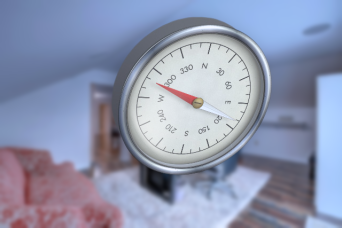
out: 290 °
